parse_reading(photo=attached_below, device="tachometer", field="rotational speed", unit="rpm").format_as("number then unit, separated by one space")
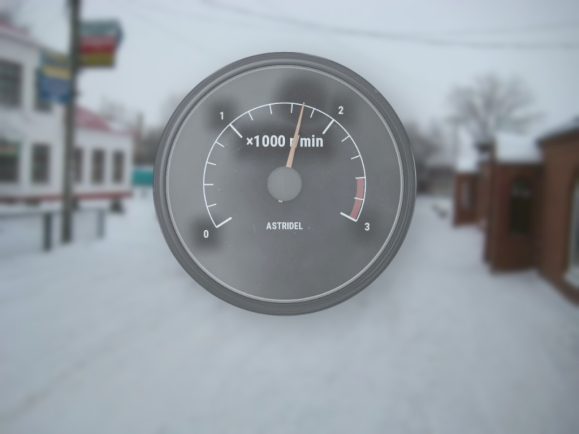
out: 1700 rpm
